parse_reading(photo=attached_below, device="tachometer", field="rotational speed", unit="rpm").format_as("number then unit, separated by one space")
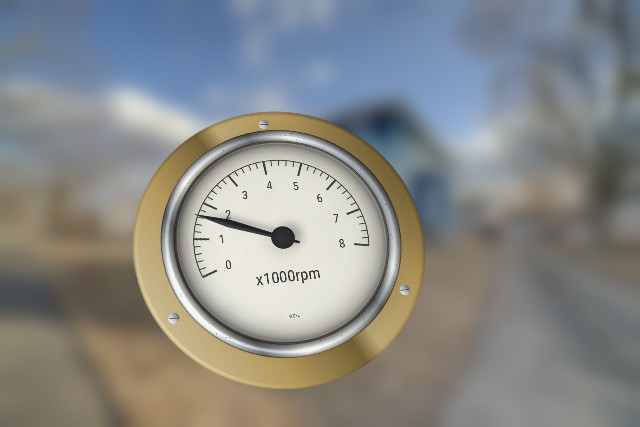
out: 1600 rpm
